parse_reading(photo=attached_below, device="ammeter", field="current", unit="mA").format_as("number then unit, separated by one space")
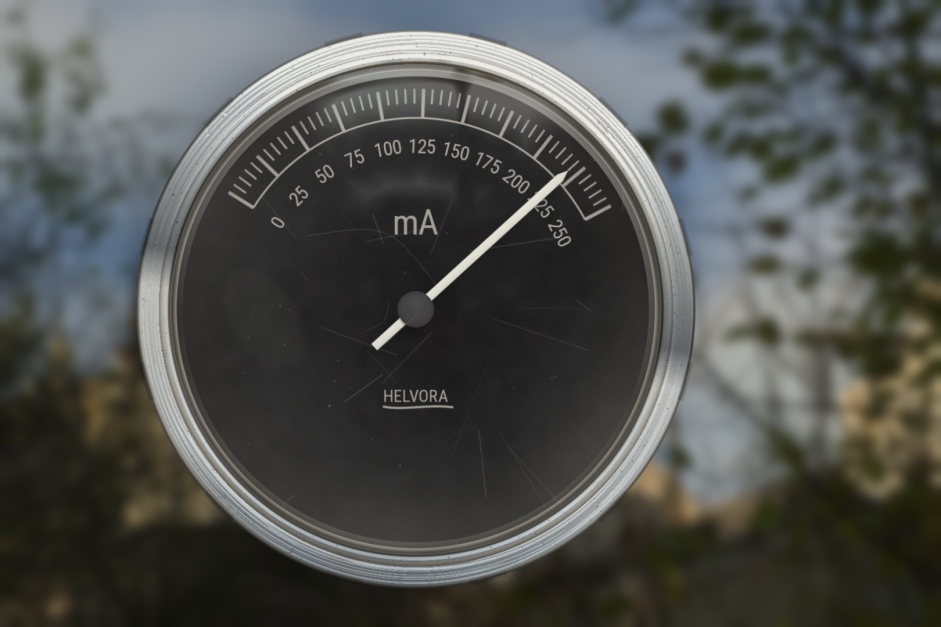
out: 220 mA
